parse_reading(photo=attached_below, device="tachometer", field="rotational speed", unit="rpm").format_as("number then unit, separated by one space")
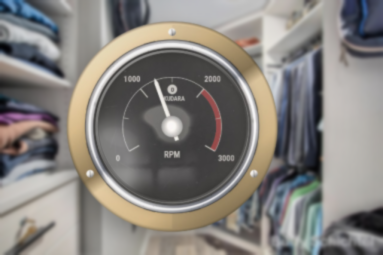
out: 1250 rpm
